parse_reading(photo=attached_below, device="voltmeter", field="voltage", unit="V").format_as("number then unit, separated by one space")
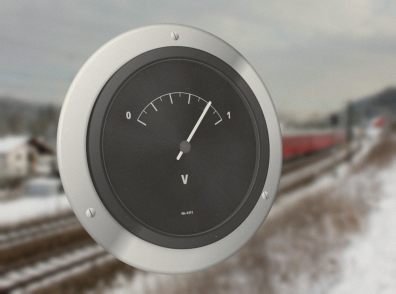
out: 0.8 V
